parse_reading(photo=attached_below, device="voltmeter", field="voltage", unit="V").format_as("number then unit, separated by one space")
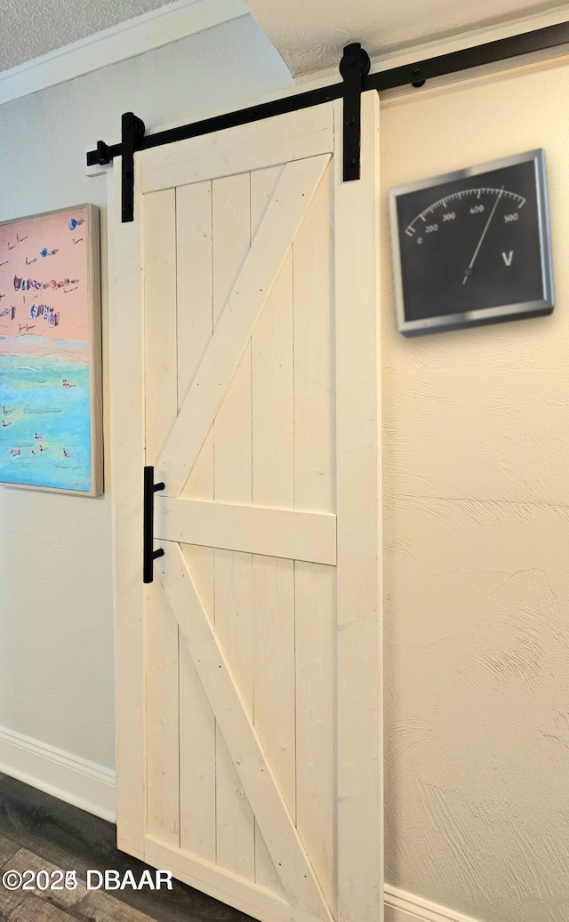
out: 450 V
